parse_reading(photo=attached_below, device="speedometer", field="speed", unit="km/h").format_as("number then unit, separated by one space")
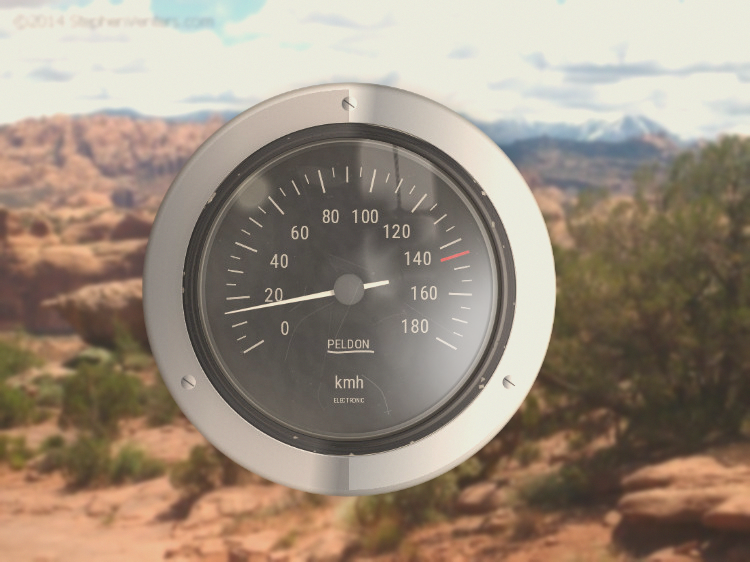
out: 15 km/h
